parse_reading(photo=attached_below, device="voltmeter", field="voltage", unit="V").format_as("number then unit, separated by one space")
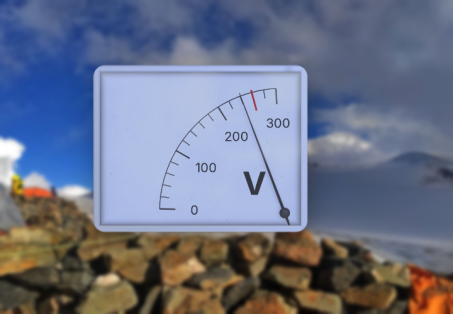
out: 240 V
